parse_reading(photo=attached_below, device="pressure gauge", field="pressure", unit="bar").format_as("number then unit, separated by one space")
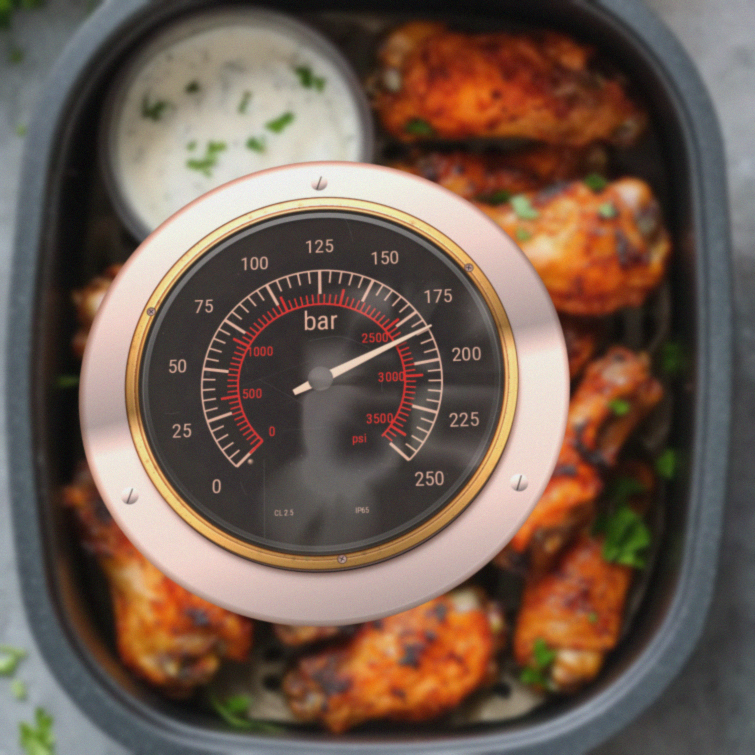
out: 185 bar
